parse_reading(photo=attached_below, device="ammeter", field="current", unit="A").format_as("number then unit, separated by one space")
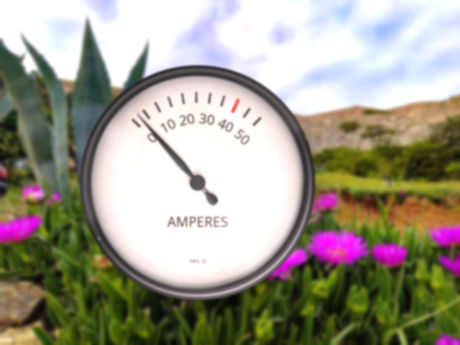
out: 2.5 A
